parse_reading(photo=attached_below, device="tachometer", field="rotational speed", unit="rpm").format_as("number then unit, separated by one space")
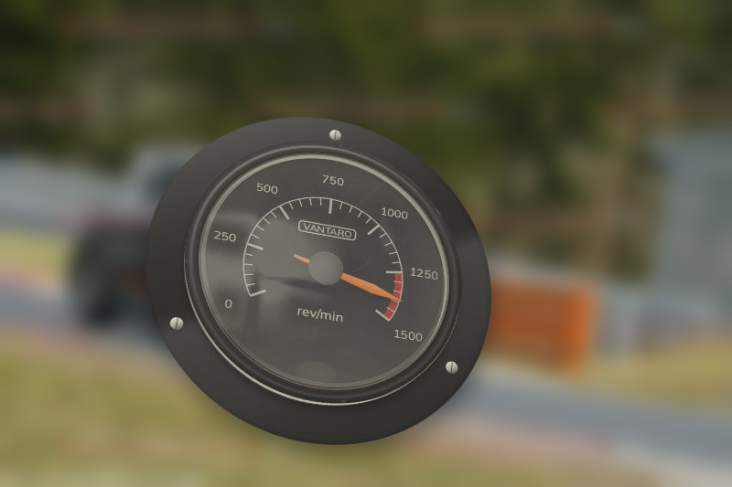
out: 1400 rpm
